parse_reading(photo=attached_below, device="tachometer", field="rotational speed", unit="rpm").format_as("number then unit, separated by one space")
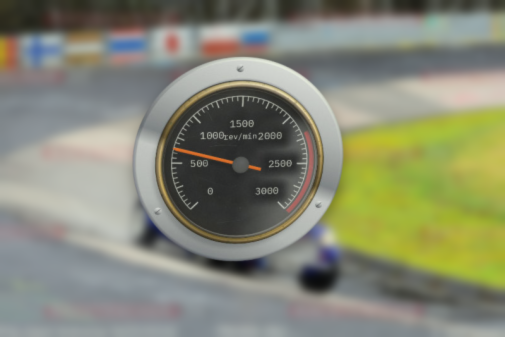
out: 650 rpm
